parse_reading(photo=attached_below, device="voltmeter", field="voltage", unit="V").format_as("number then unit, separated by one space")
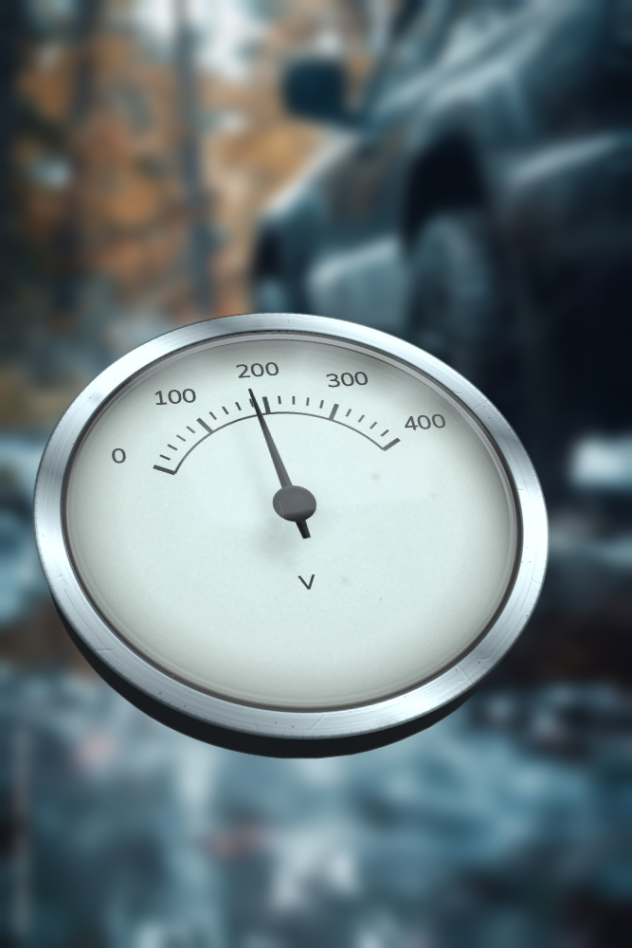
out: 180 V
